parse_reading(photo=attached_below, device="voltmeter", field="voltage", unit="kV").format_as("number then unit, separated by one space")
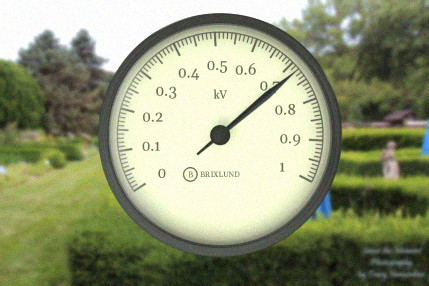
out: 0.72 kV
